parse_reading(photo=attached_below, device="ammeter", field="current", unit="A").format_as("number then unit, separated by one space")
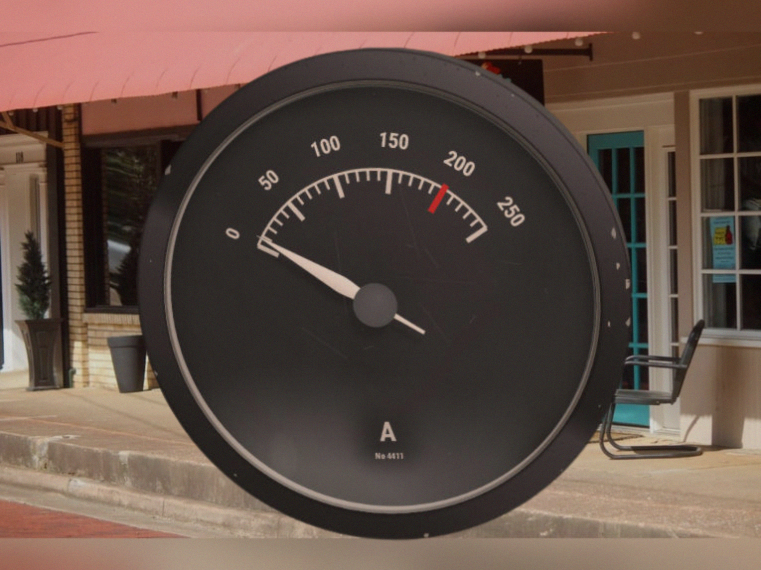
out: 10 A
